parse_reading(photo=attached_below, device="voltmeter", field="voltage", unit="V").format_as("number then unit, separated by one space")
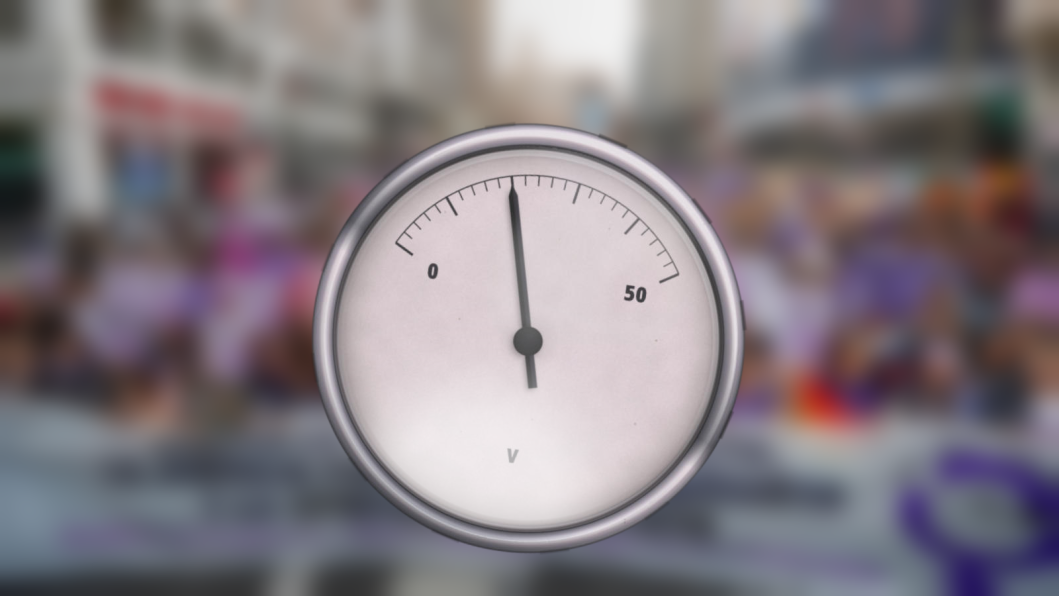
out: 20 V
